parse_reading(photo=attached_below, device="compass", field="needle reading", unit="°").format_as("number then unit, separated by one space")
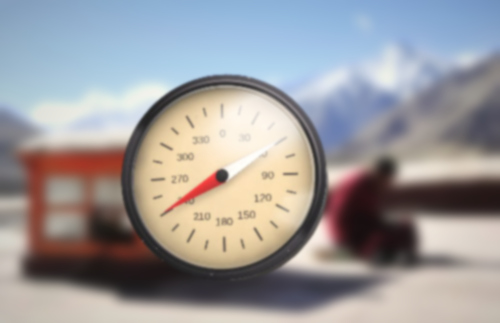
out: 240 °
